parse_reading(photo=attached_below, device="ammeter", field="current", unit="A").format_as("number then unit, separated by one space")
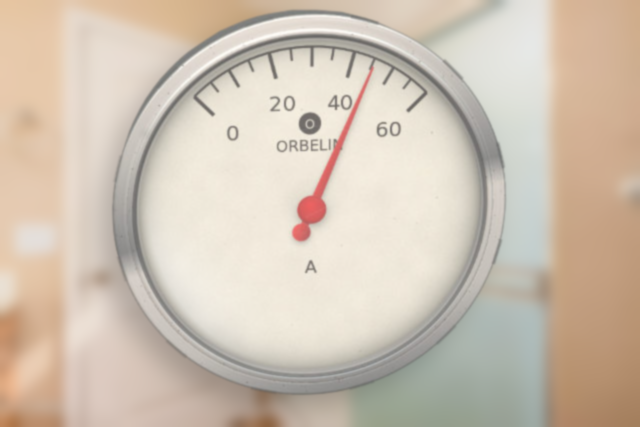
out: 45 A
